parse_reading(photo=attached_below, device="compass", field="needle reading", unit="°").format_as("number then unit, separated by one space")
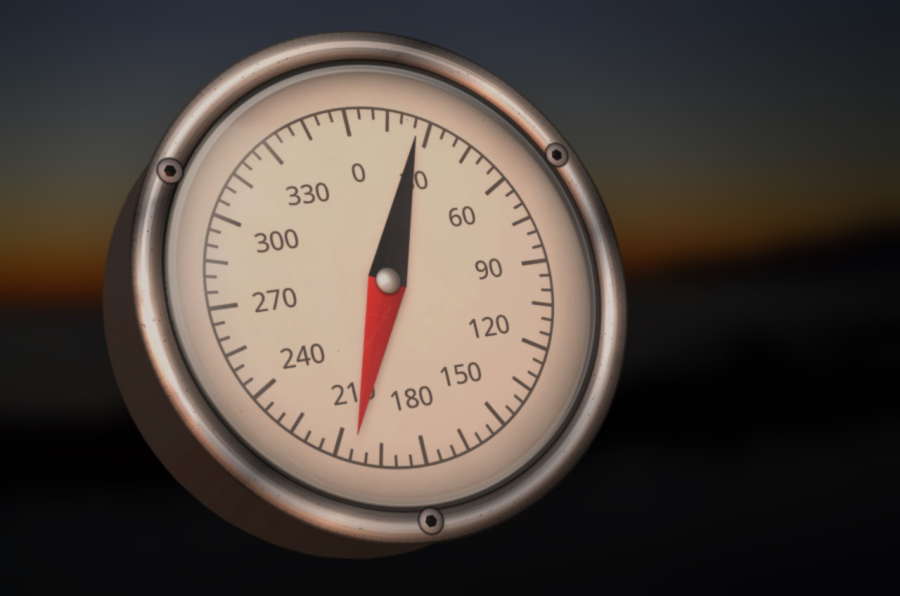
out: 205 °
